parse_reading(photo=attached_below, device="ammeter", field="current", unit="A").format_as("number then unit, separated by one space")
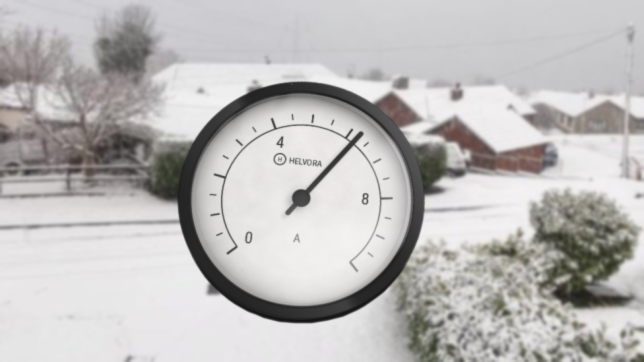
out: 6.25 A
